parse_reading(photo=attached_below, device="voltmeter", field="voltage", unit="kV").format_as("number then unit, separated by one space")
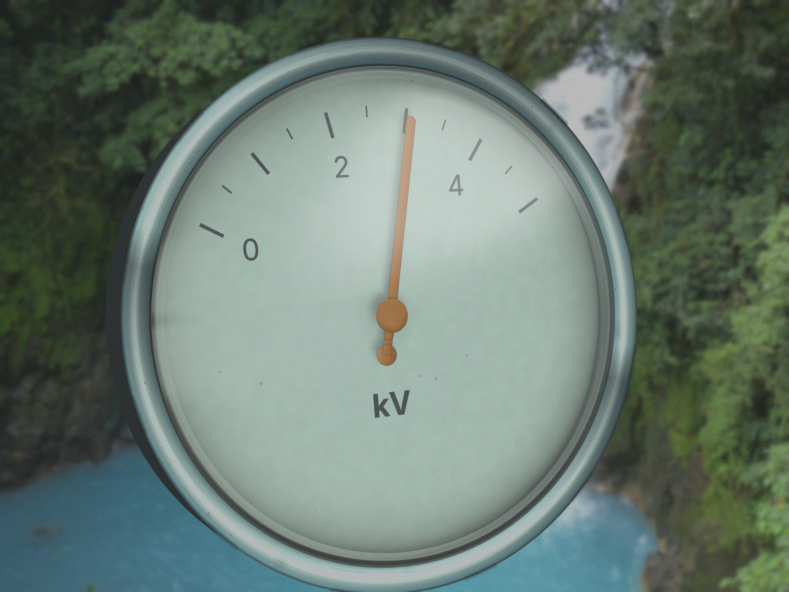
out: 3 kV
